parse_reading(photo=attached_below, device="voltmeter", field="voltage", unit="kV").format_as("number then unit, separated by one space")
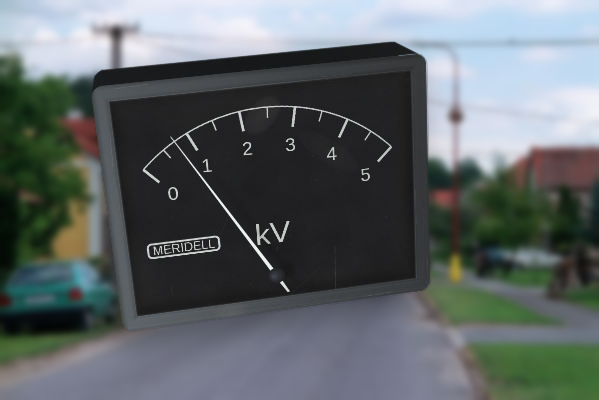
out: 0.75 kV
